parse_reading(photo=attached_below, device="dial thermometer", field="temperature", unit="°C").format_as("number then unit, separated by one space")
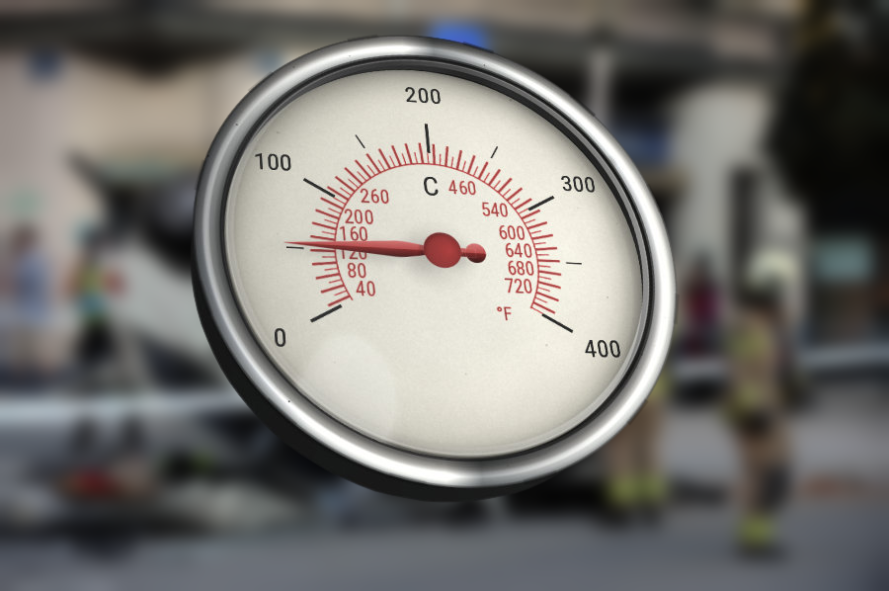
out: 50 °C
